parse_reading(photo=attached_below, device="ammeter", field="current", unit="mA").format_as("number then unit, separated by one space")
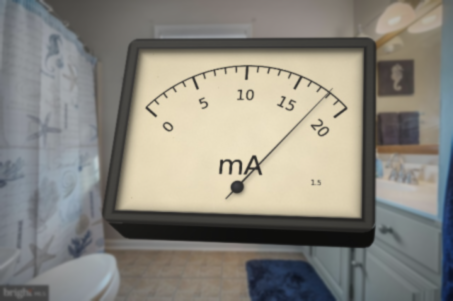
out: 18 mA
